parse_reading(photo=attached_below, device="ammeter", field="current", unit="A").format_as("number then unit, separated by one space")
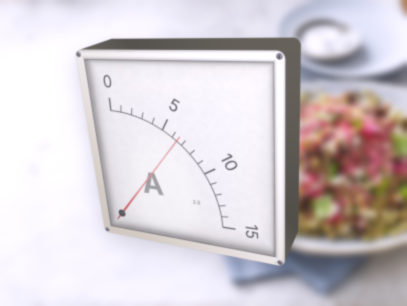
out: 6.5 A
